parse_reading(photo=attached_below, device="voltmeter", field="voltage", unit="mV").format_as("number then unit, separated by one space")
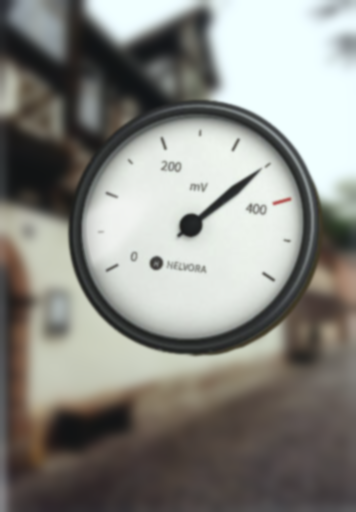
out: 350 mV
